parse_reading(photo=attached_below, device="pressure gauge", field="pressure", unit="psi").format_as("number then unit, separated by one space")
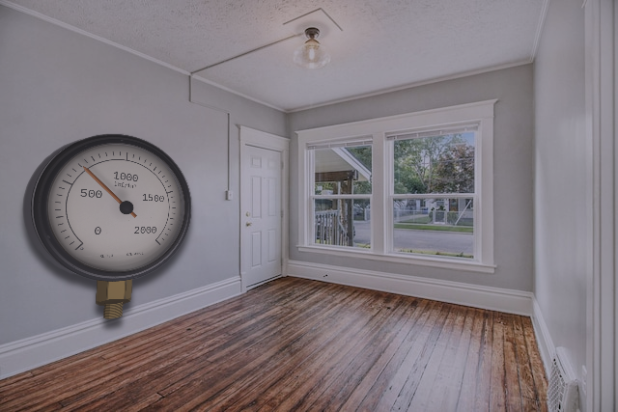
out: 650 psi
